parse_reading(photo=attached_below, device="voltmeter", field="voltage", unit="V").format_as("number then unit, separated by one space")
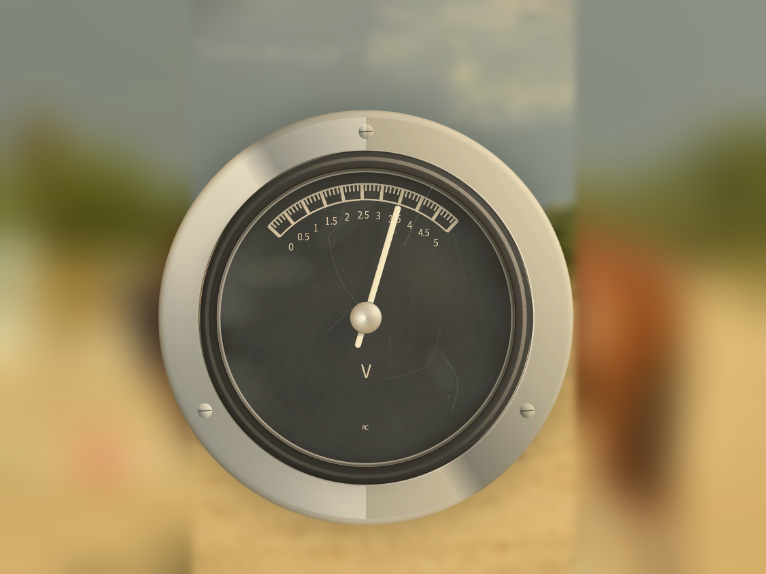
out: 3.5 V
